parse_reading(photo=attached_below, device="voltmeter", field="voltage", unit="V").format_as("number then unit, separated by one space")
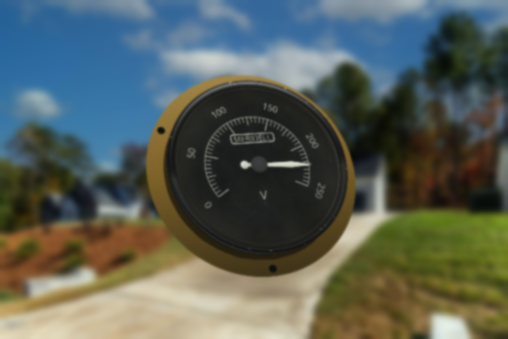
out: 225 V
